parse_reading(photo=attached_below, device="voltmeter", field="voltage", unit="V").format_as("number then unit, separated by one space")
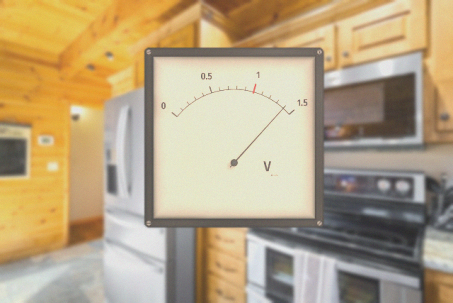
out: 1.4 V
